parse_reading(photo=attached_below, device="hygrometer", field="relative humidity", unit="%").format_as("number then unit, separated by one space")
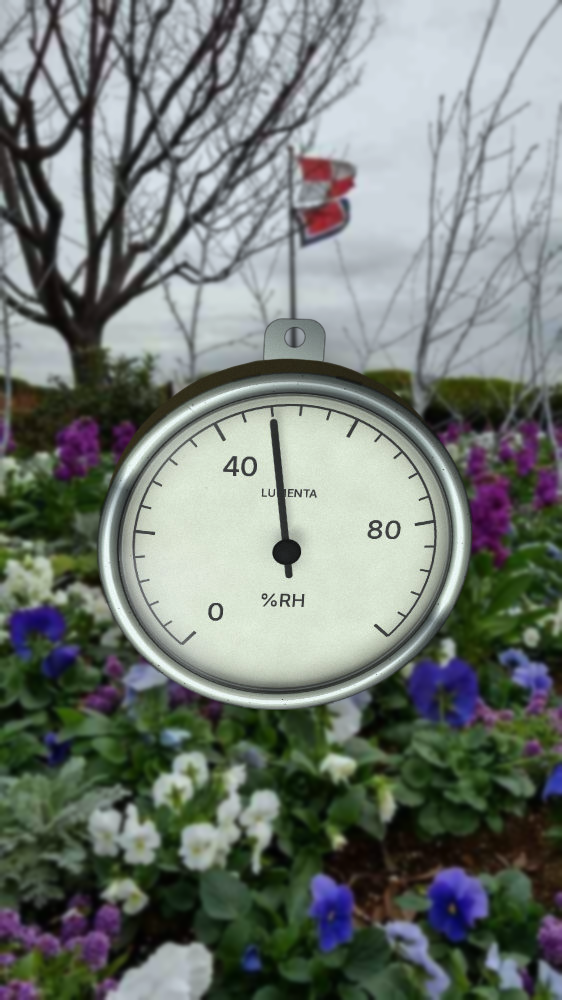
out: 48 %
